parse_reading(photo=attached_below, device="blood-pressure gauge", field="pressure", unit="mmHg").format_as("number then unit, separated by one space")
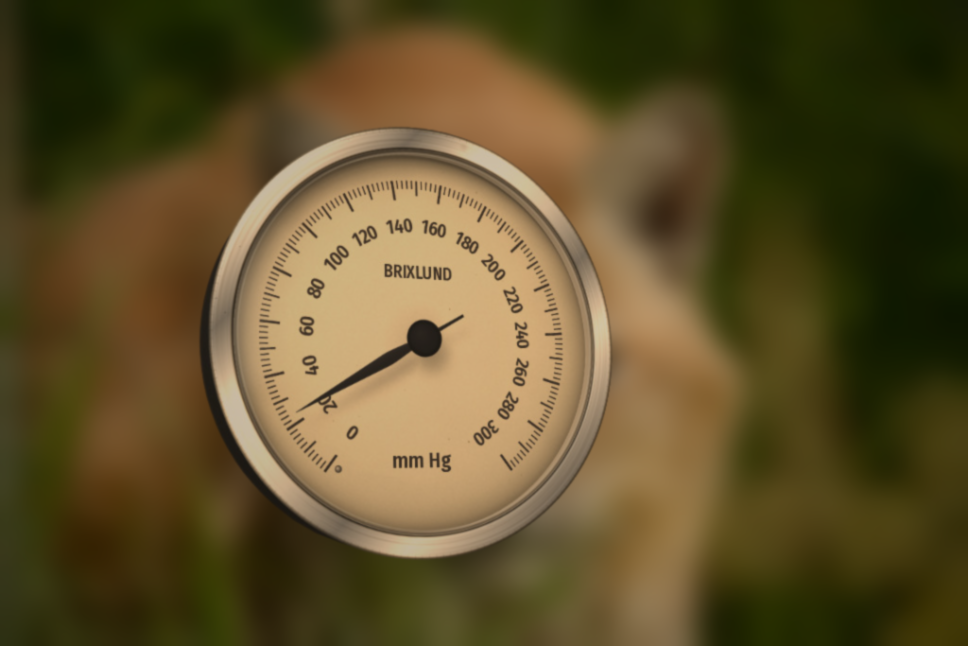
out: 24 mmHg
